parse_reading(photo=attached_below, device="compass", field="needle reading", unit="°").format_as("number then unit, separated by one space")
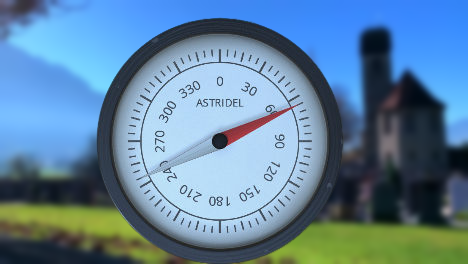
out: 65 °
